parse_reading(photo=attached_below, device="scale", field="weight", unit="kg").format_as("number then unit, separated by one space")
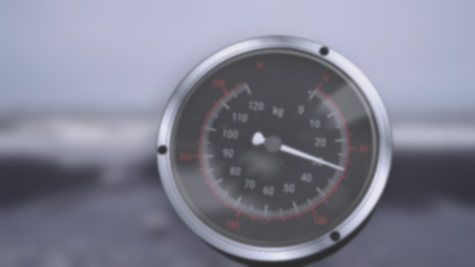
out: 30 kg
